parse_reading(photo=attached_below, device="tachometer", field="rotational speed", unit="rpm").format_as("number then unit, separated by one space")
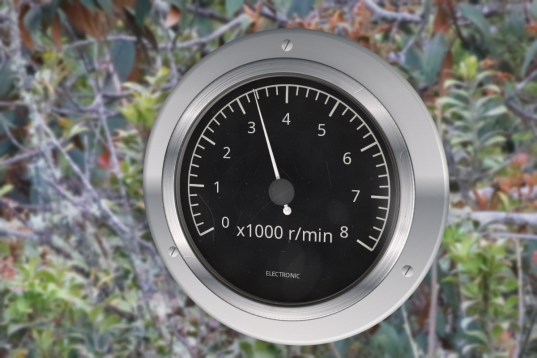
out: 3400 rpm
